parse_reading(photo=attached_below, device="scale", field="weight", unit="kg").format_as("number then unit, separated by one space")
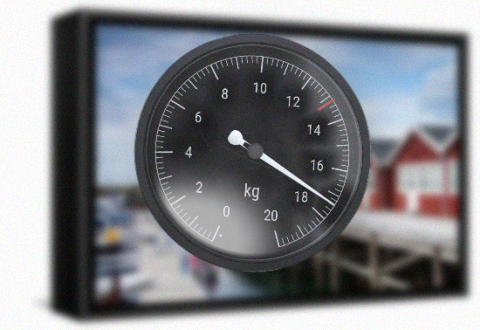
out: 17.4 kg
